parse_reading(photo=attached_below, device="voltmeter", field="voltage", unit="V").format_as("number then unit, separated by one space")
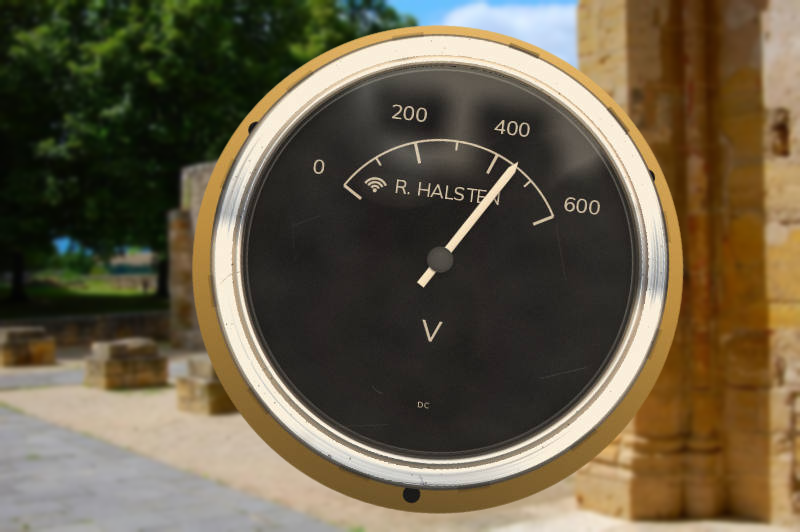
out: 450 V
